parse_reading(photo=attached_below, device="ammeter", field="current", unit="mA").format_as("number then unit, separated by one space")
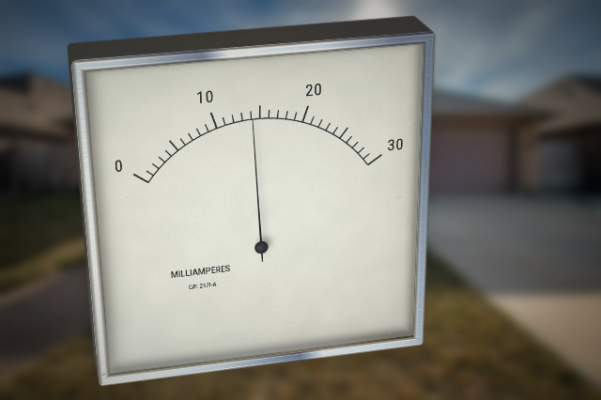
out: 14 mA
